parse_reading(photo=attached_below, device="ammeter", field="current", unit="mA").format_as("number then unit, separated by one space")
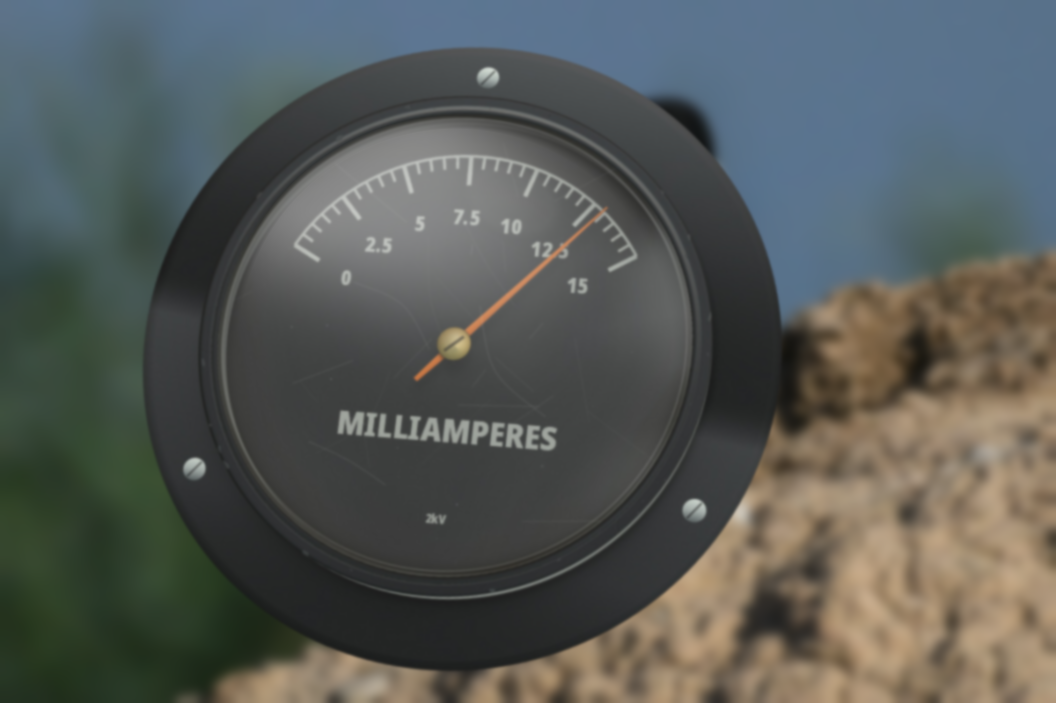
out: 13 mA
